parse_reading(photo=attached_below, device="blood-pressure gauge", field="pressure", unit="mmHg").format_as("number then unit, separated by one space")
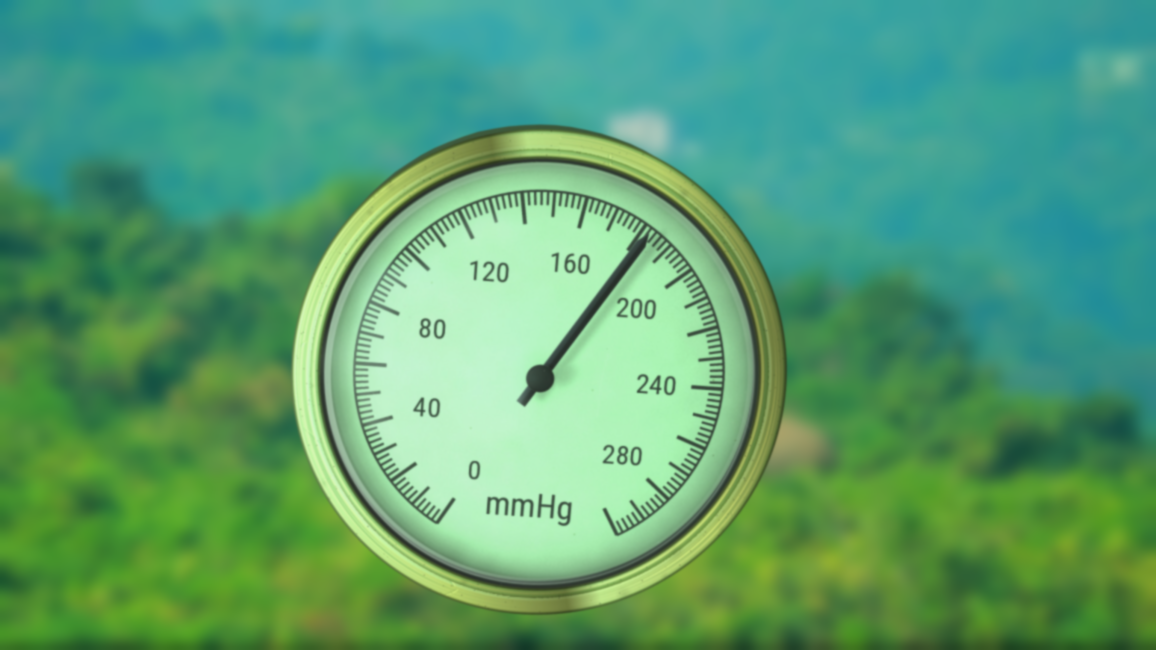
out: 182 mmHg
